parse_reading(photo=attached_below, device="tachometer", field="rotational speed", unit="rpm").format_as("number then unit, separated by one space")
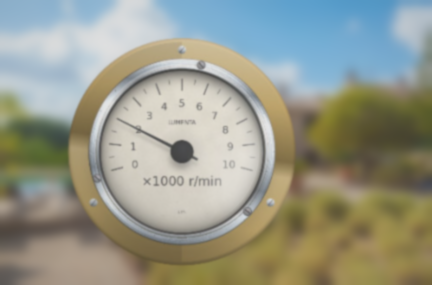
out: 2000 rpm
